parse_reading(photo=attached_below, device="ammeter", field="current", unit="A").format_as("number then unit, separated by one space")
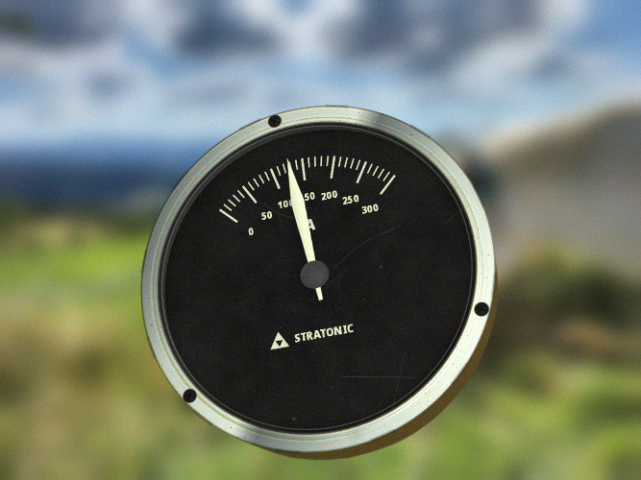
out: 130 A
